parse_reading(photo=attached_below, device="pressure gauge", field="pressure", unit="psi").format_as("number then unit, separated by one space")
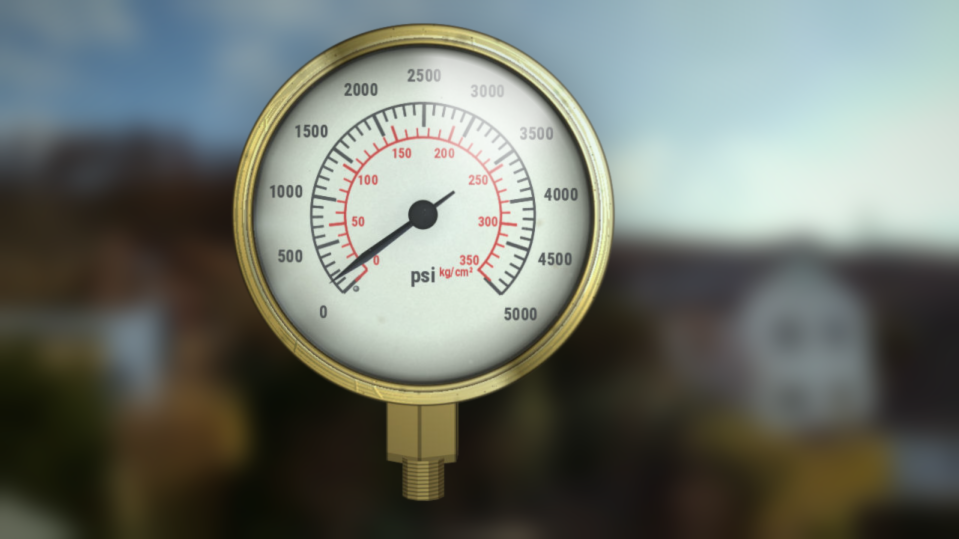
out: 150 psi
